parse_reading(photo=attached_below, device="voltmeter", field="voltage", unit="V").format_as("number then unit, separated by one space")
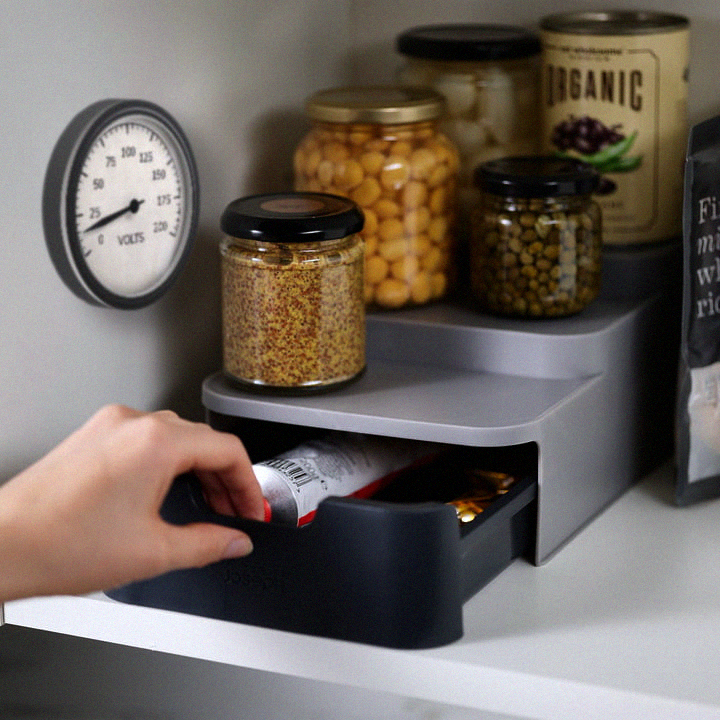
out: 15 V
